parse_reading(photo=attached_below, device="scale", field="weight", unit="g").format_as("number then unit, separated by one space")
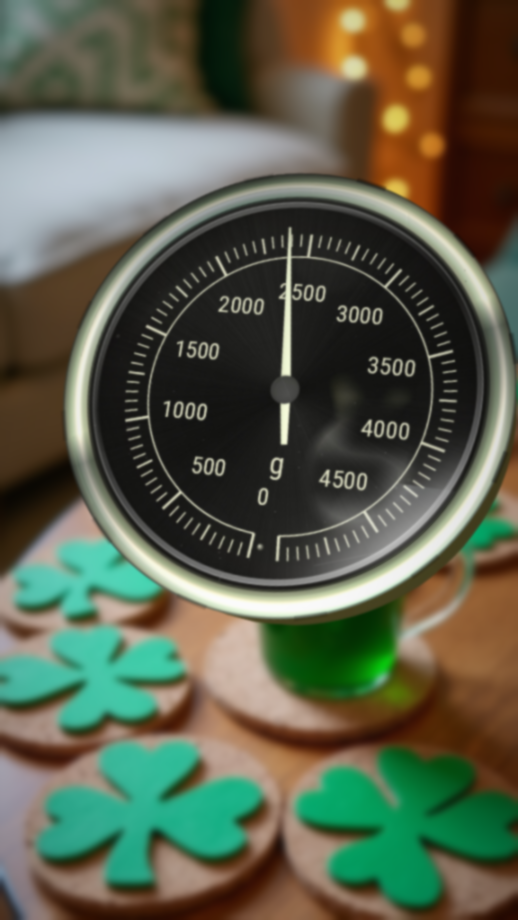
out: 2400 g
